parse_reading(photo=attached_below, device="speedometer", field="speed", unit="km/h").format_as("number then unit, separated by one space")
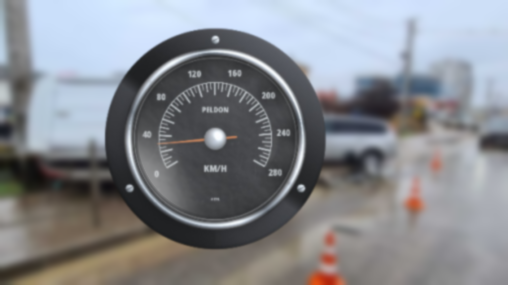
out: 30 km/h
